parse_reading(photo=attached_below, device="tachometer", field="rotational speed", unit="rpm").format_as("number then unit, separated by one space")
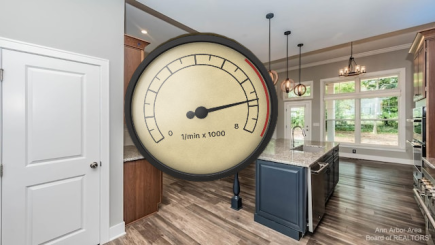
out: 6750 rpm
